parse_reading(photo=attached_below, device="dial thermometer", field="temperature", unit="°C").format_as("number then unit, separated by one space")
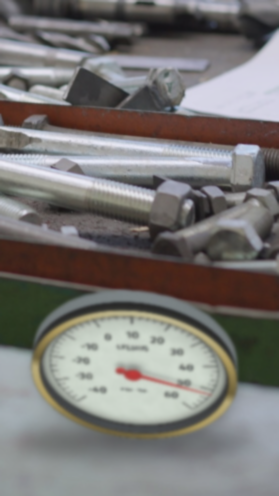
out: 50 °C
